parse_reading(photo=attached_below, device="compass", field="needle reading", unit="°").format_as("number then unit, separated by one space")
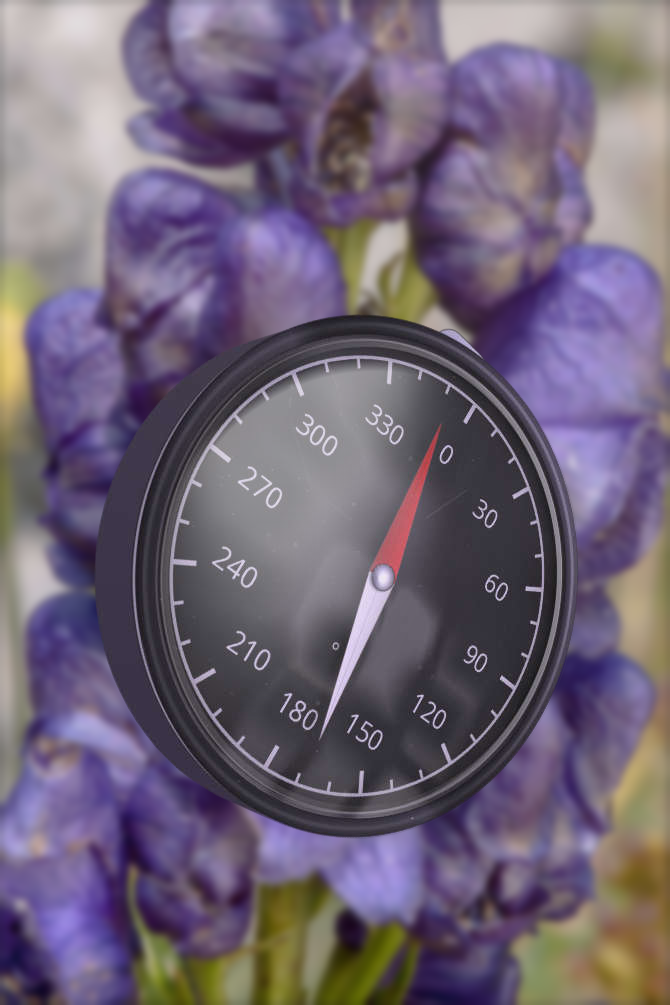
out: 350 °
